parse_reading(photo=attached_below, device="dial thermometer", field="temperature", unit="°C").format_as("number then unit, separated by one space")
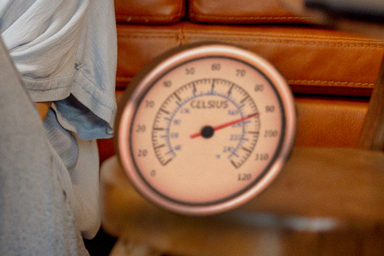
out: 90 °C
